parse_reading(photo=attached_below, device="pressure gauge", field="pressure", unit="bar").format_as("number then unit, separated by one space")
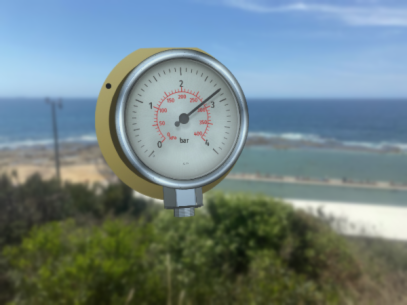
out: 2.8 bar
